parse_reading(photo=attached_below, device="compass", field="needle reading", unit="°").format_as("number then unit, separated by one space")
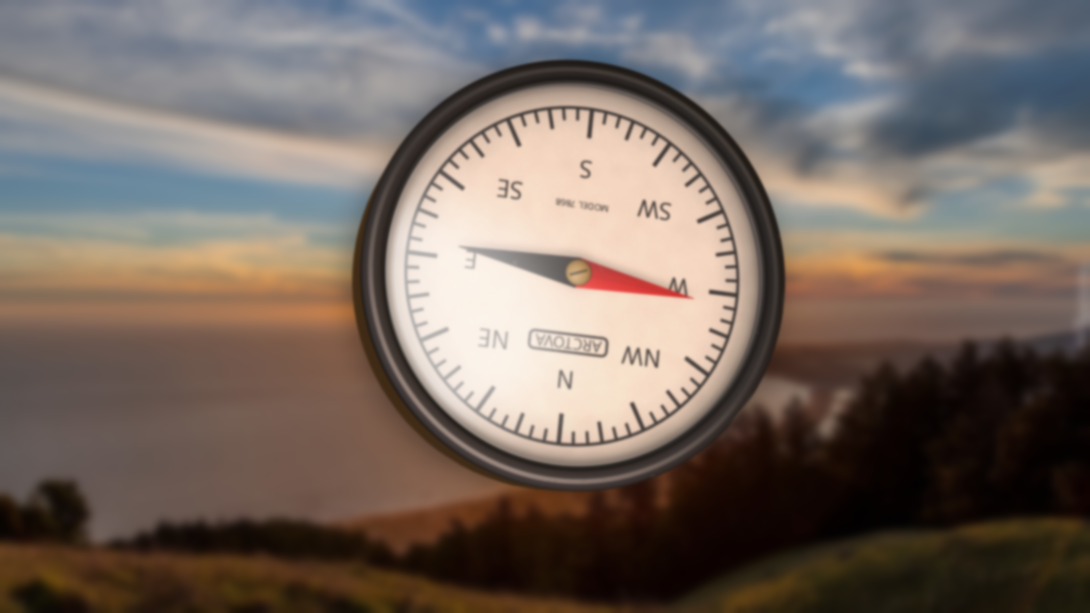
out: 275 °
